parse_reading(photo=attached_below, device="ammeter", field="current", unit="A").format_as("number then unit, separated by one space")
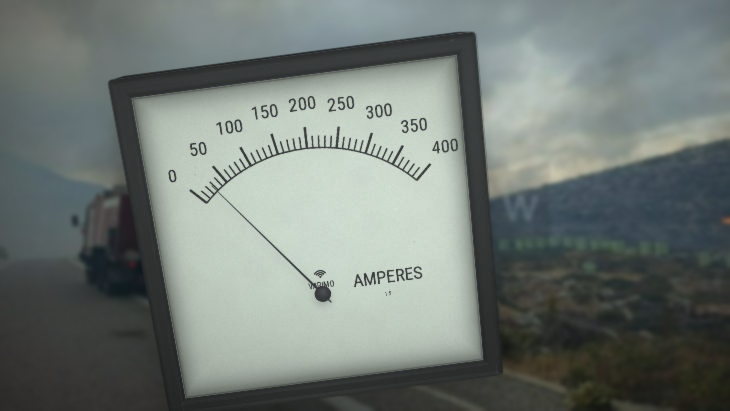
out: 30 A
